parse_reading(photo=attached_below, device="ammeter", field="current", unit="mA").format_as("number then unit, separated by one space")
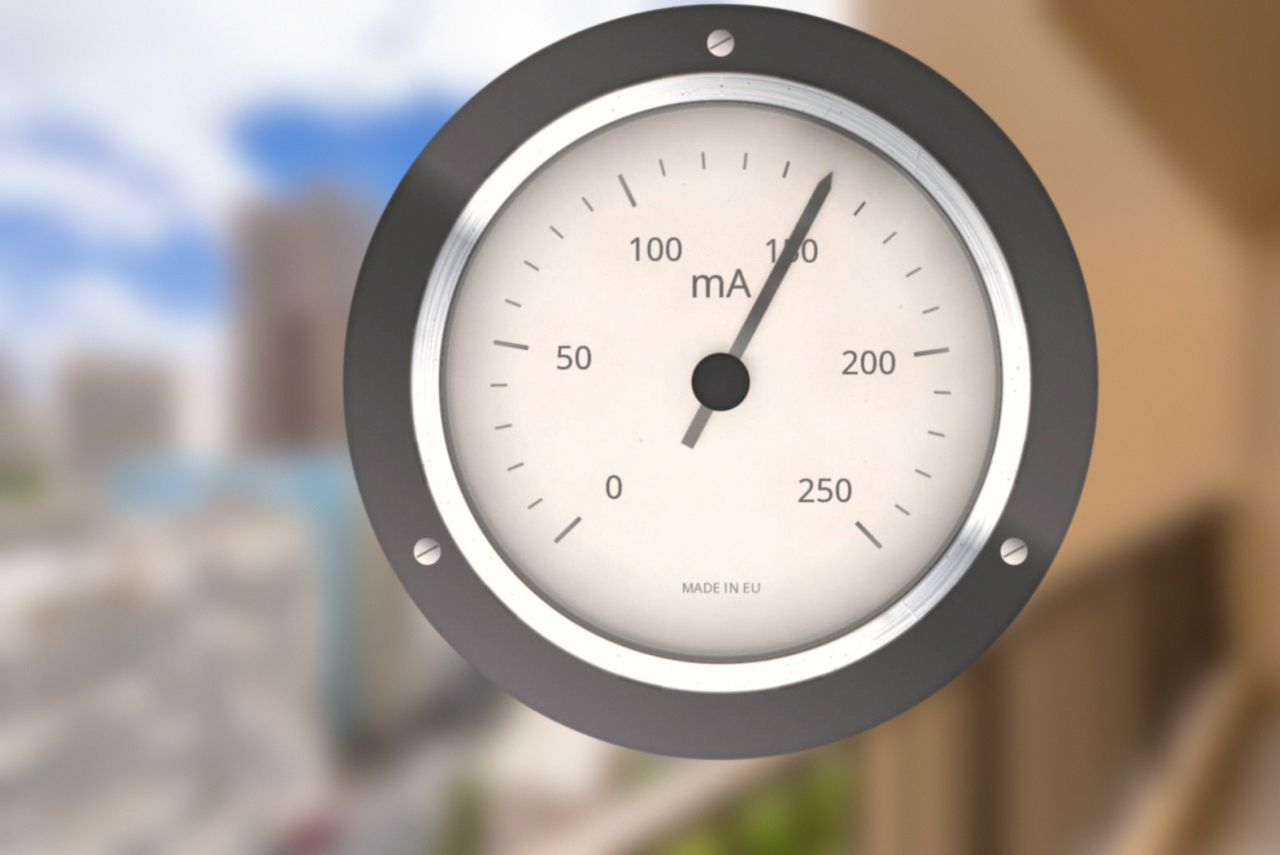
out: 150 mA
